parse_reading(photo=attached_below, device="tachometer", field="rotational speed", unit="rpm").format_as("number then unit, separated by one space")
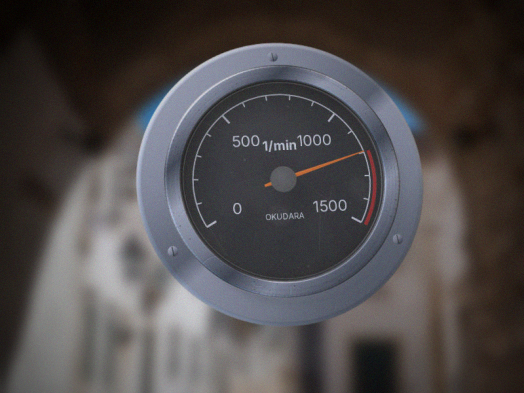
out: 1200 rpm
